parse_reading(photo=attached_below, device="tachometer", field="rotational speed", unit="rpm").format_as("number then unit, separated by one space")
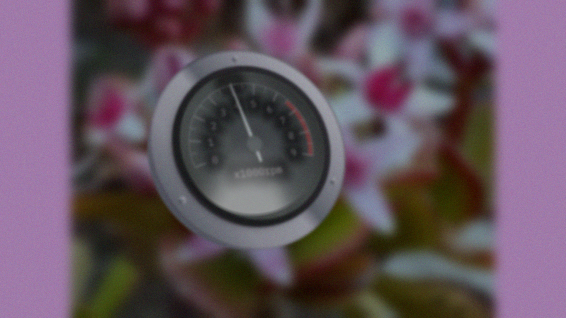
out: 4000 rpm
